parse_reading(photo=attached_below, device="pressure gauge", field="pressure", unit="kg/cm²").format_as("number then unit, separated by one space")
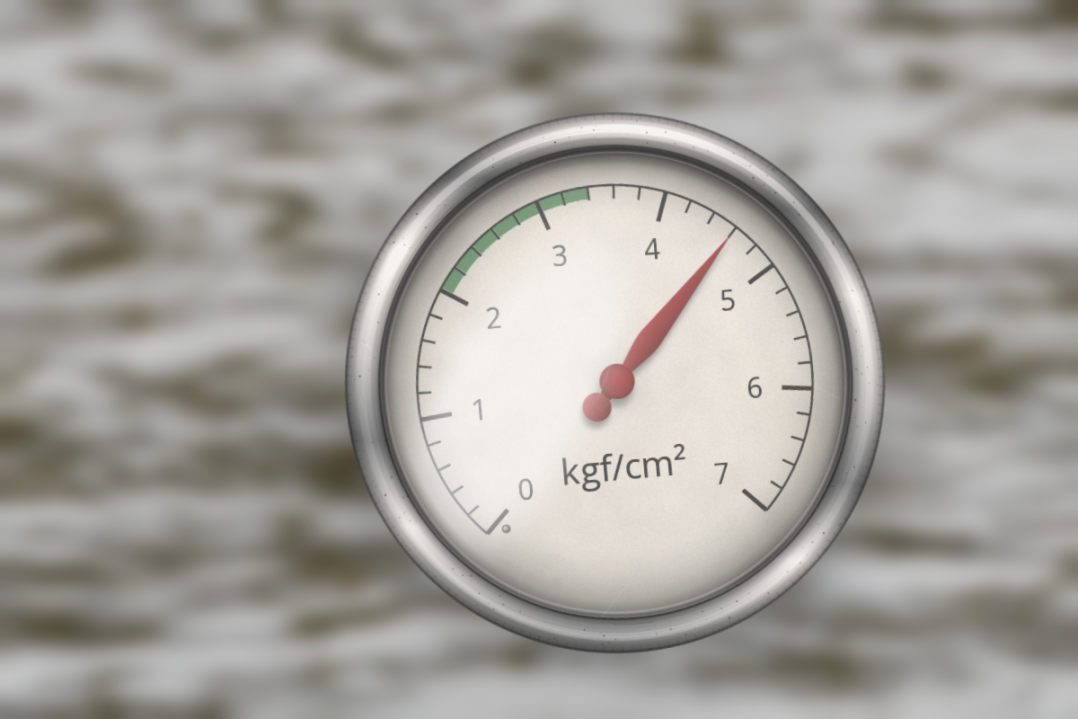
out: 4.6 kg/cm²
